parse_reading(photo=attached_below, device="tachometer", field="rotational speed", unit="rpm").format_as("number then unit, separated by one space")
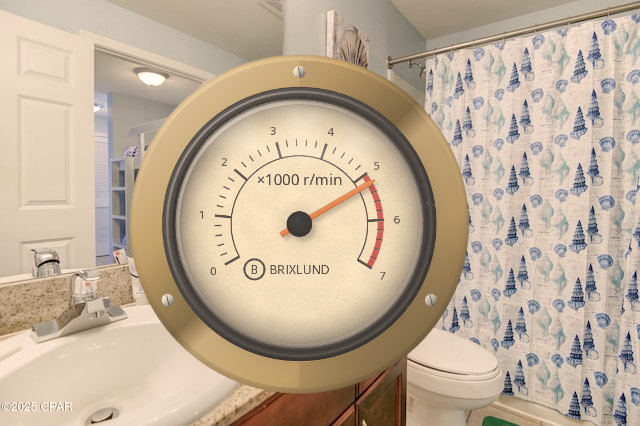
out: 5200 rpm
